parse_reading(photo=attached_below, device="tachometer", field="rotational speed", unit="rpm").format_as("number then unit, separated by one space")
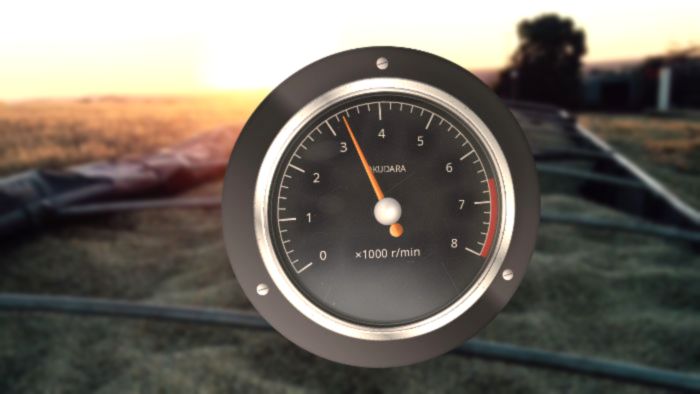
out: 3300 rpm
